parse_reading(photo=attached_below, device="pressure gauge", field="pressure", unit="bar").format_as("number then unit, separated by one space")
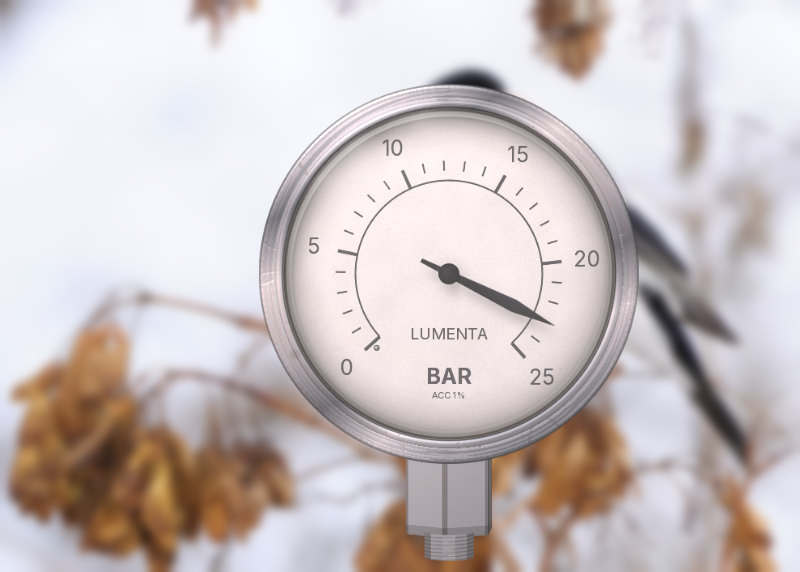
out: 23 bar
